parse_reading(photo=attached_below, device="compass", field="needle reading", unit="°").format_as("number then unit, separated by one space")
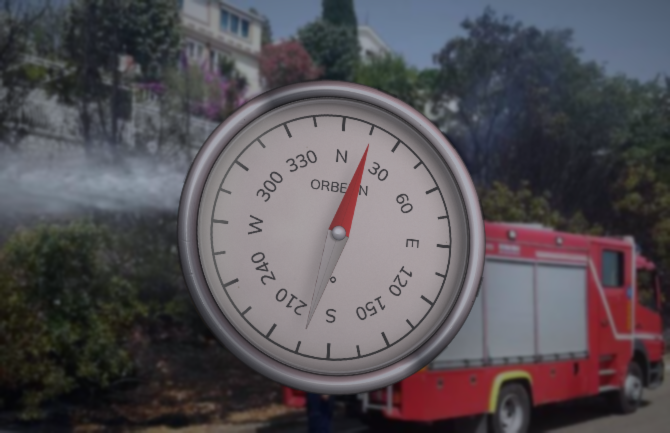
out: 15 °
